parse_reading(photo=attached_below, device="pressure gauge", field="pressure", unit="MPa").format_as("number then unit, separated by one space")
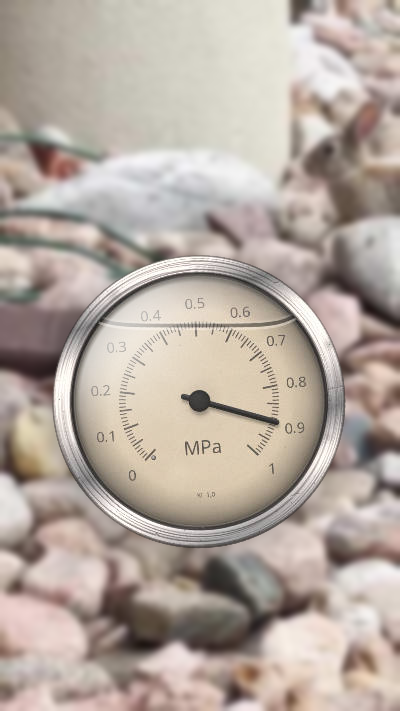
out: 0.9 MPa
